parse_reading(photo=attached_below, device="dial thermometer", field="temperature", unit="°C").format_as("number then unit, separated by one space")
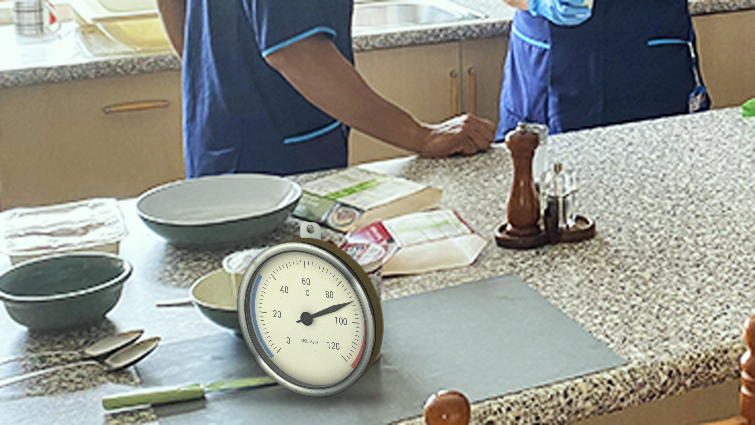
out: 90 °C
